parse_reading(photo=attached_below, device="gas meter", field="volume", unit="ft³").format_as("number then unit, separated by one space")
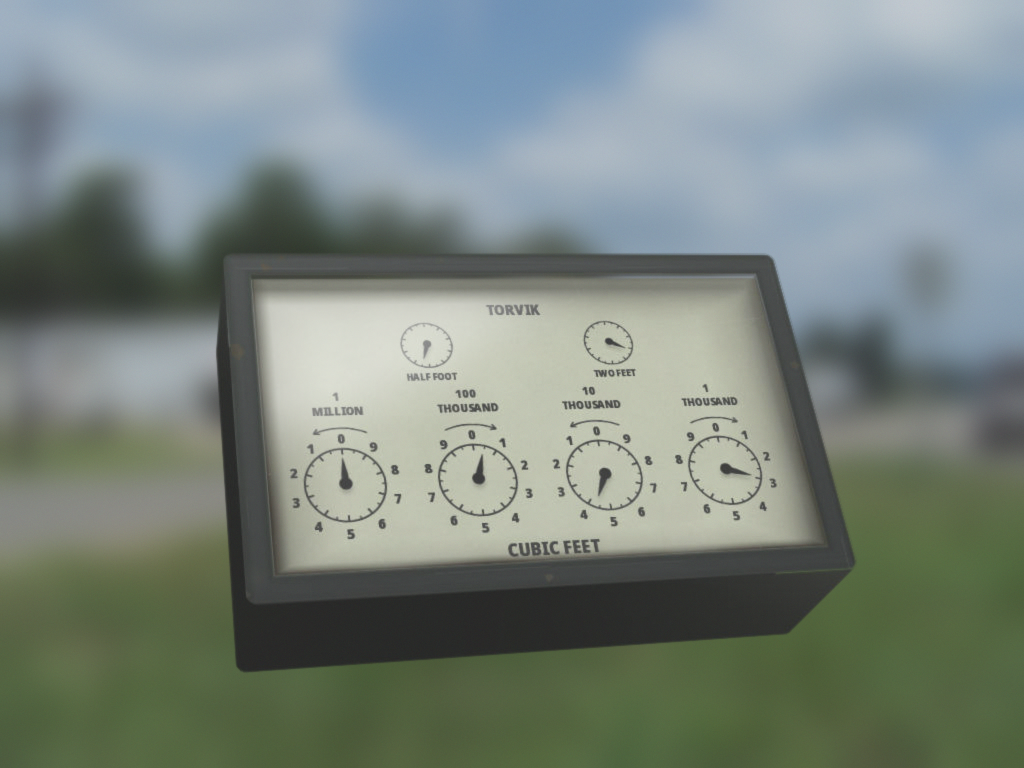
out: 4300 ft³
